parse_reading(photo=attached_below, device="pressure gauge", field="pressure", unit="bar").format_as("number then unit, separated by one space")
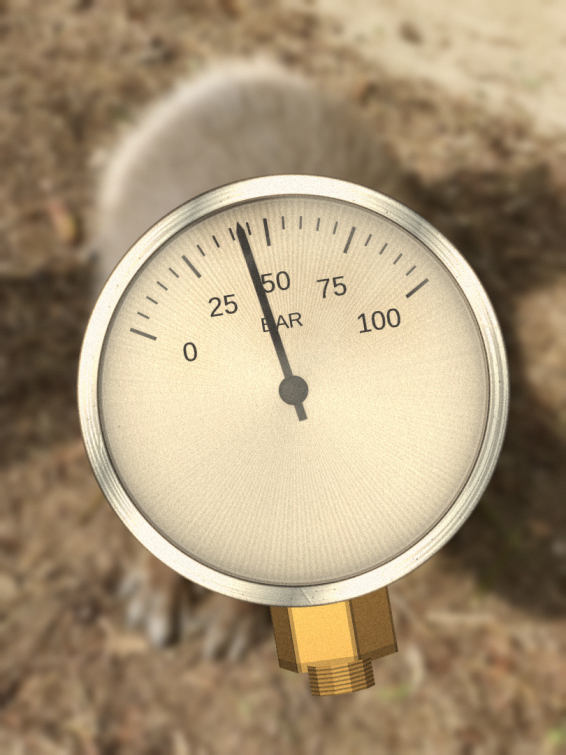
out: 42.5 bar
